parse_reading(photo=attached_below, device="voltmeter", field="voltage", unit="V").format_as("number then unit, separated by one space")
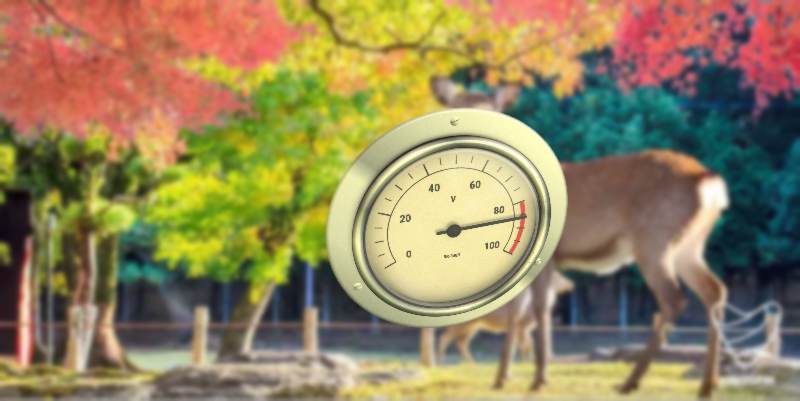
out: 85 V
